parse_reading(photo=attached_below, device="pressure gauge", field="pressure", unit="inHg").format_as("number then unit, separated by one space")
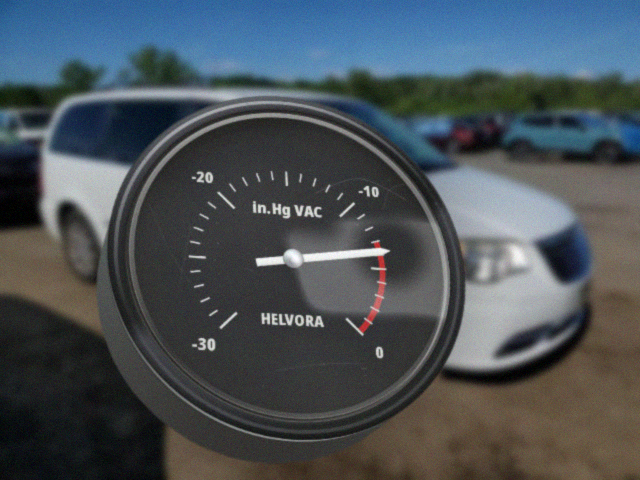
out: -6 inHg
